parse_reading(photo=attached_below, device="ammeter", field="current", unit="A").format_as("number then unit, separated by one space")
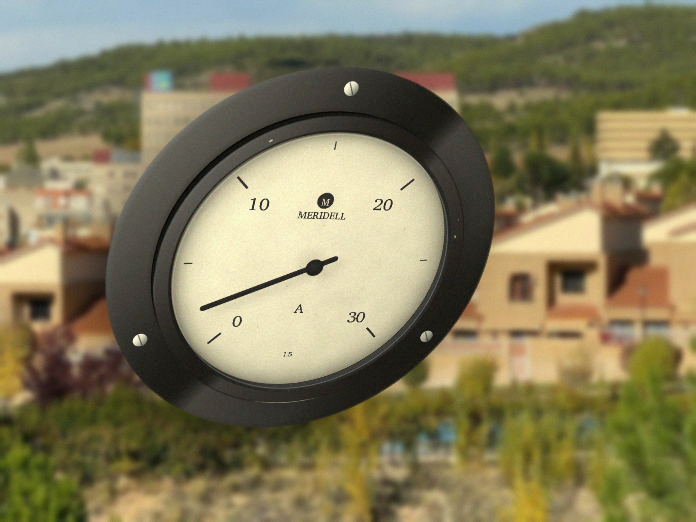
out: 2.5 A
